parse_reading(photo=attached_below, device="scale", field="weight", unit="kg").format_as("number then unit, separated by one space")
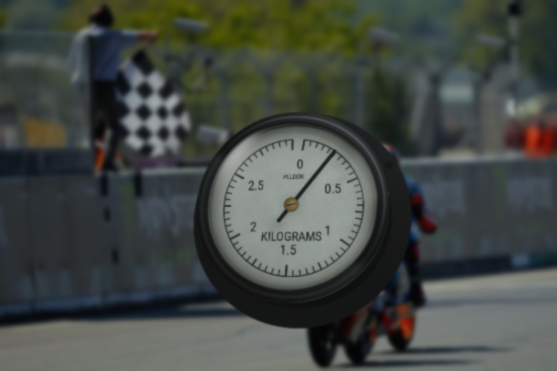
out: 0.25 kg
